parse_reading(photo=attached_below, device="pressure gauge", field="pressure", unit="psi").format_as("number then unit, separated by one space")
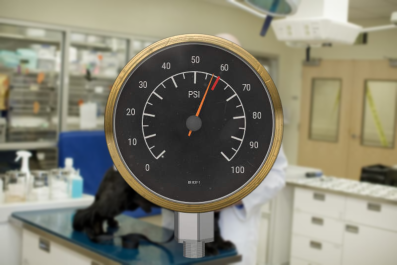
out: 57.5 psi
